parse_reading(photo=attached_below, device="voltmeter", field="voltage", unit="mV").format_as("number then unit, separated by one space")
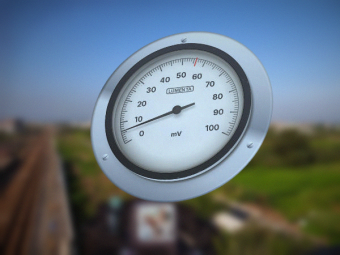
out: 5 mV
